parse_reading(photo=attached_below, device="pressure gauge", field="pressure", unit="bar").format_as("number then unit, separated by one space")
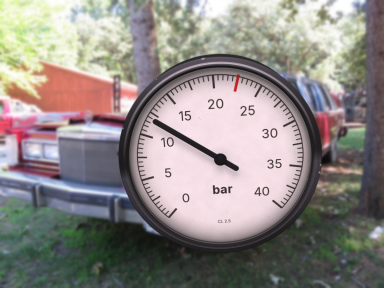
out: 12 bar
